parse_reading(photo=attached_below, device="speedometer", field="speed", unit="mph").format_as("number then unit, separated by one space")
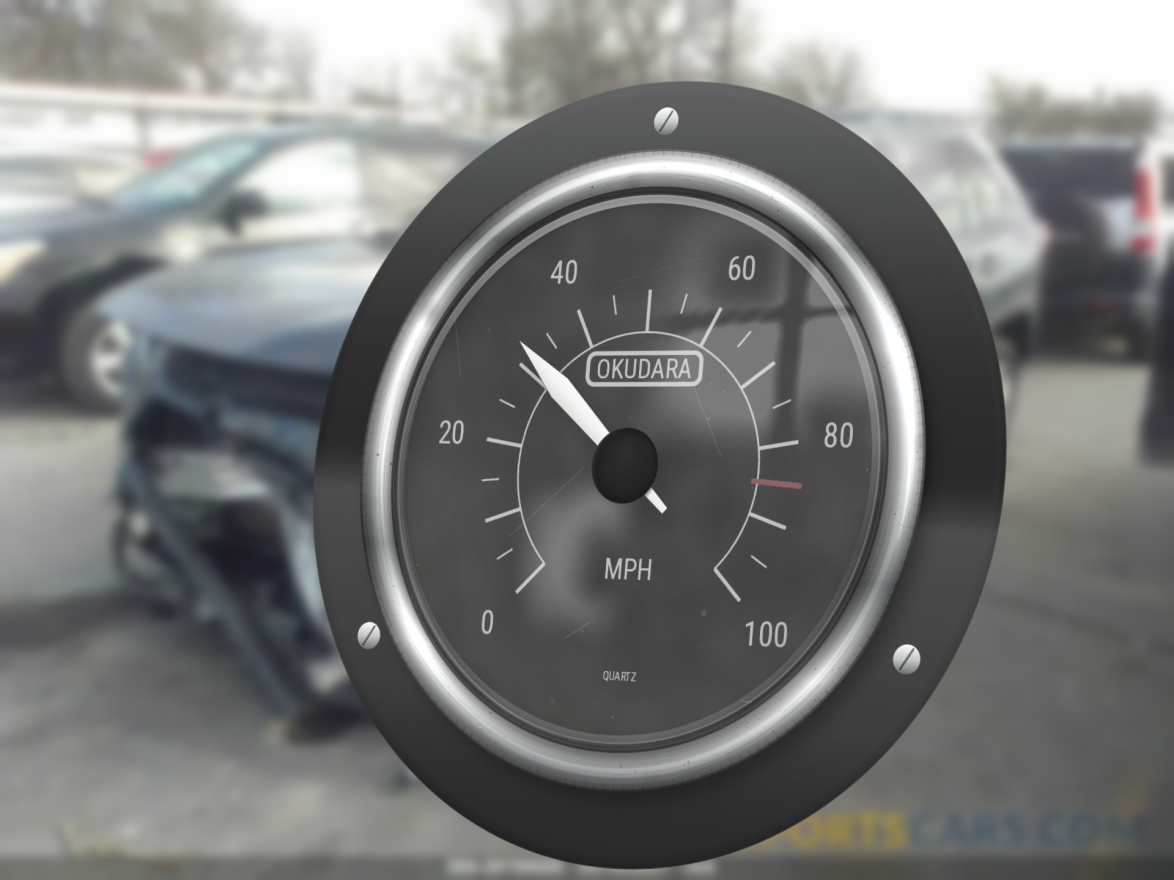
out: 32.5 mph
